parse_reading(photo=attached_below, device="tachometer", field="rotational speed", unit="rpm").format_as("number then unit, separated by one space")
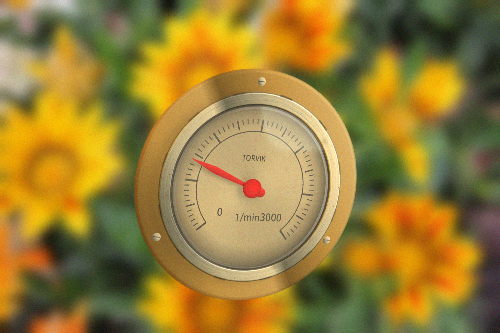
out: 700 rpm
